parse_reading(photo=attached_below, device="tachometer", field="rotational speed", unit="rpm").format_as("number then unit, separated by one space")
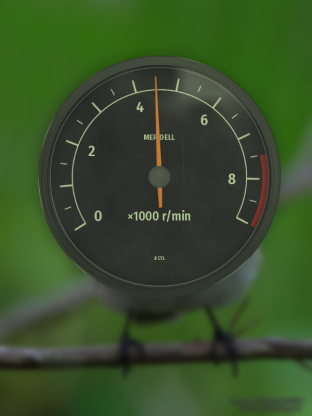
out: 4500 rpm
